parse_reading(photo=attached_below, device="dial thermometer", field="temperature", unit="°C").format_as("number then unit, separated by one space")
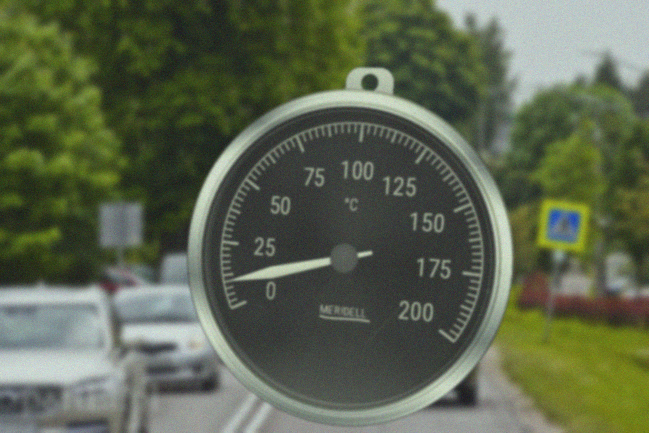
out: 10 °C
